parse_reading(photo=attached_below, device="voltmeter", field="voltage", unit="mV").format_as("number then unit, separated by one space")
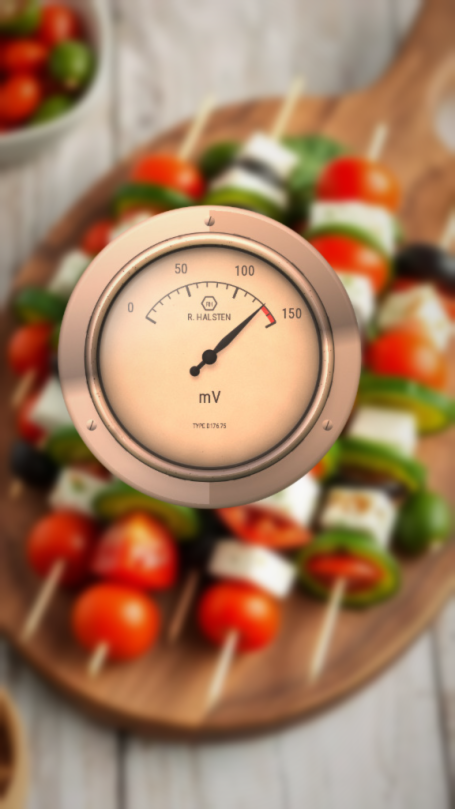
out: 130 mV
